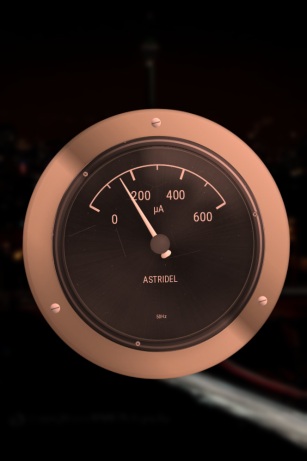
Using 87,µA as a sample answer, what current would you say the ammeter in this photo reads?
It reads 150,µA
